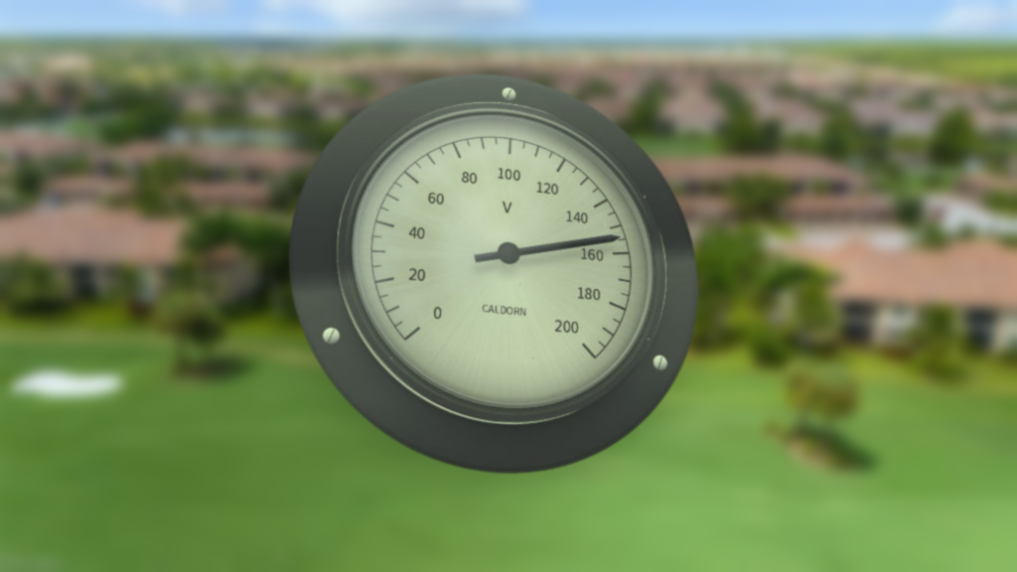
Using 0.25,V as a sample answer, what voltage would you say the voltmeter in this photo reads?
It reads 155,V
